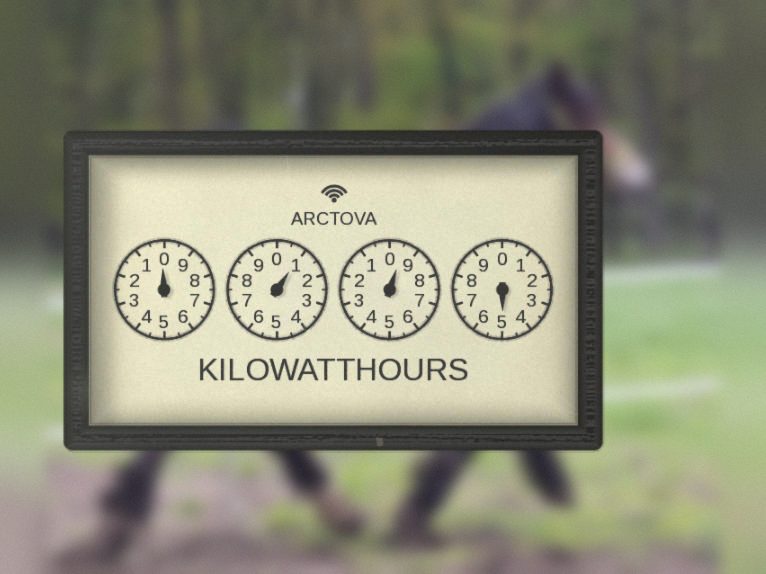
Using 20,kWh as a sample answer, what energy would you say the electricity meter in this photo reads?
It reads 95,kWh
